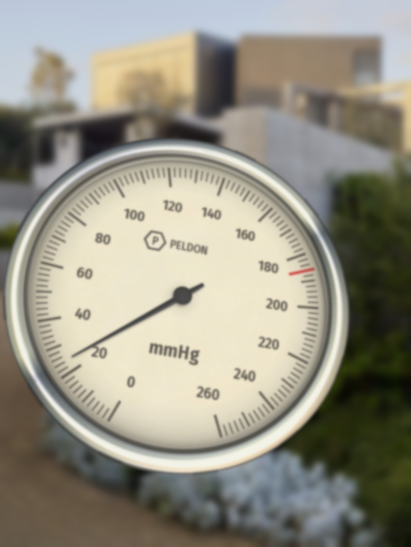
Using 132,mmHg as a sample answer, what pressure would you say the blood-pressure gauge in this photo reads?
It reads 24,mmHg
